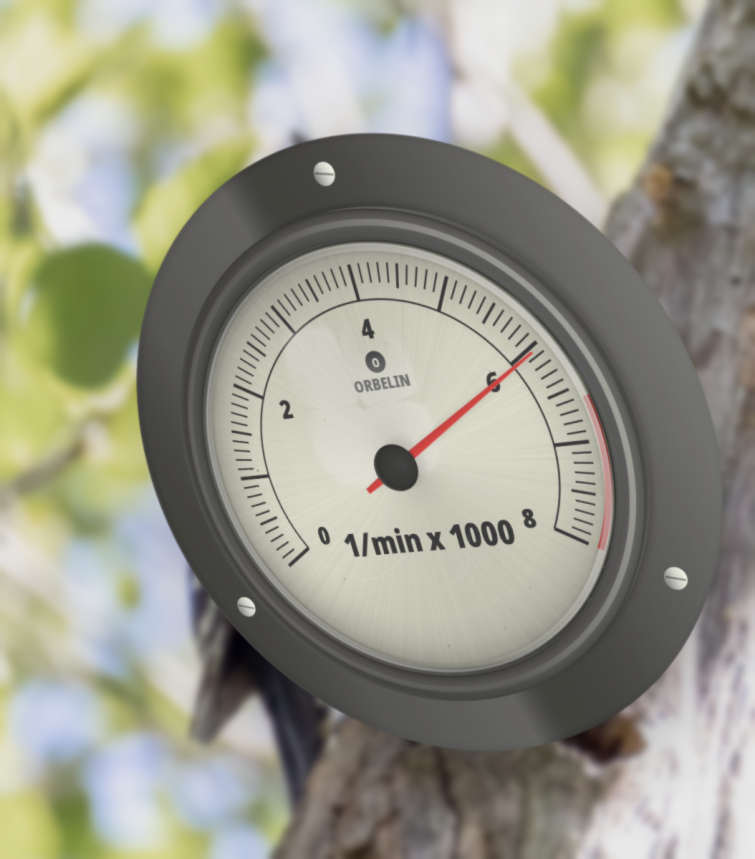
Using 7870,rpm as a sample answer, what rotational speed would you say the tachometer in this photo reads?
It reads 6050,rpm
